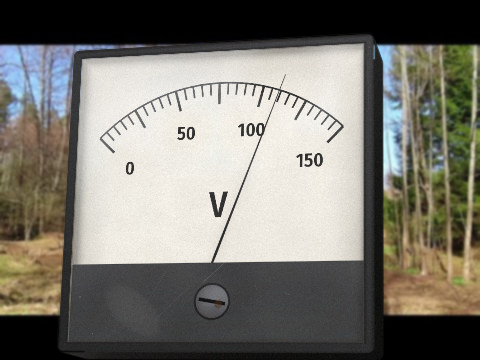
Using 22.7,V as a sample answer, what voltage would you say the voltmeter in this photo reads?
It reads 110,V
